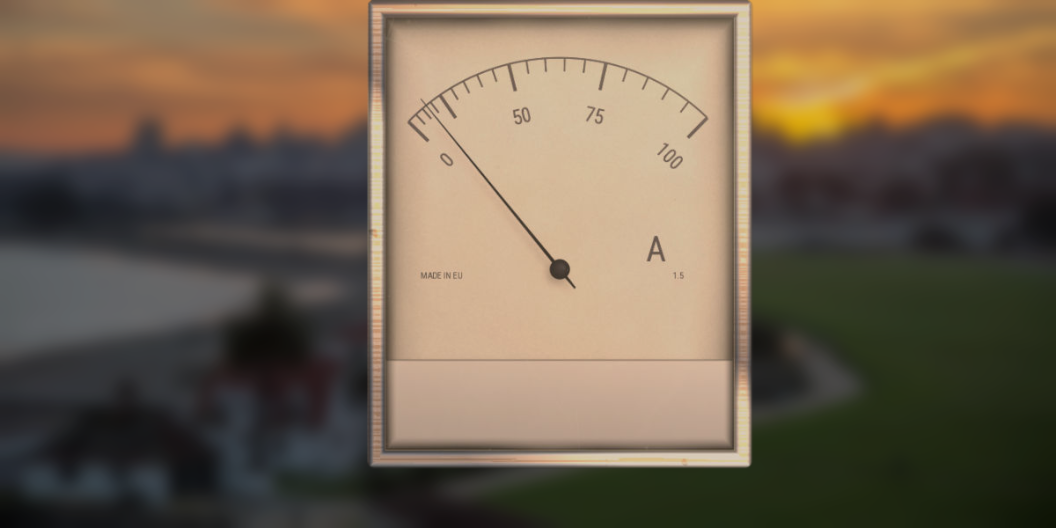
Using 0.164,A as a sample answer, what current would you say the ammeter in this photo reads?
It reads 17.5,A
